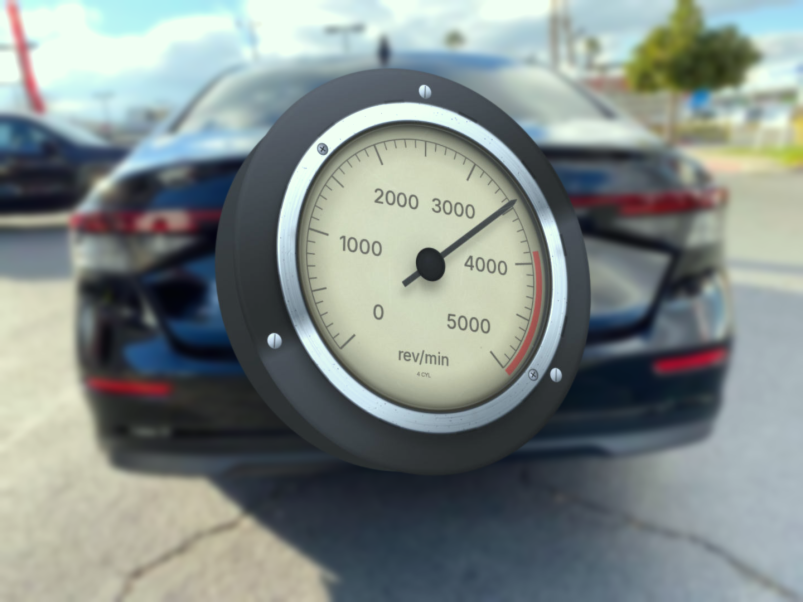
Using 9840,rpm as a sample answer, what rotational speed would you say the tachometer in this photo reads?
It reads 3450,rpm
